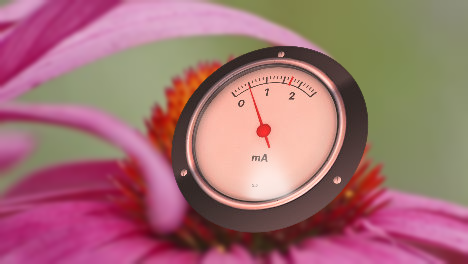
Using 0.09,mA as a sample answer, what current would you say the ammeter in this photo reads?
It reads 0.5,mA
